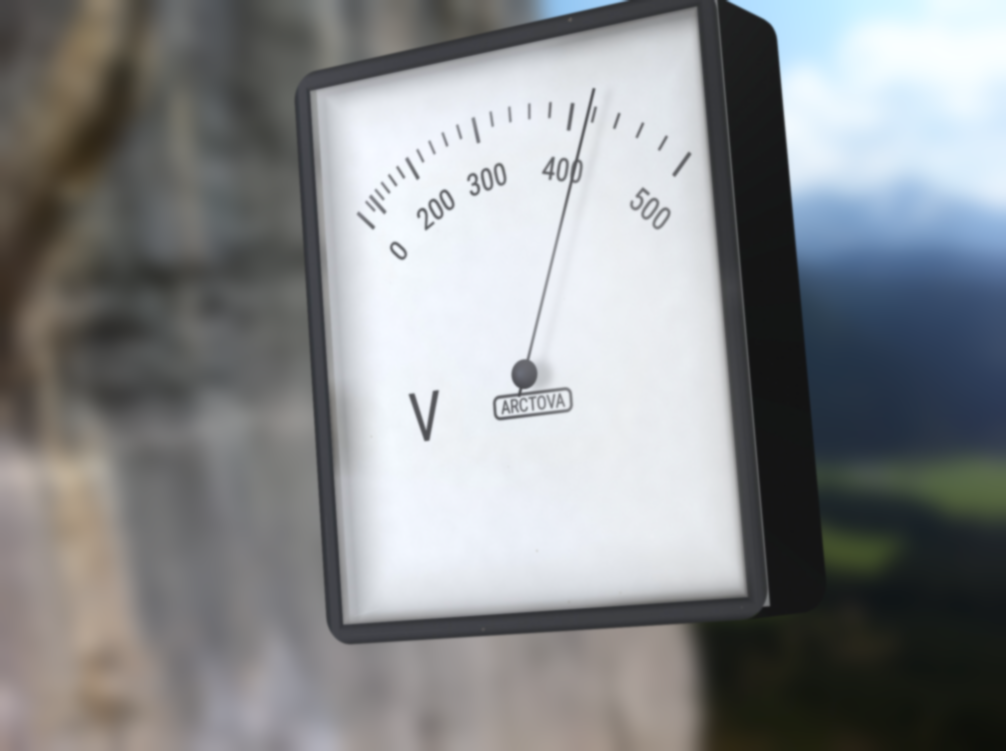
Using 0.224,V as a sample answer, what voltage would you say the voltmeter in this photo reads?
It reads 420,V
